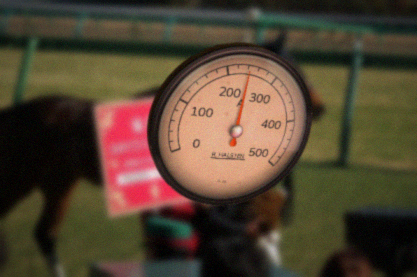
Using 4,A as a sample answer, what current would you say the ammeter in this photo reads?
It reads 240,A
